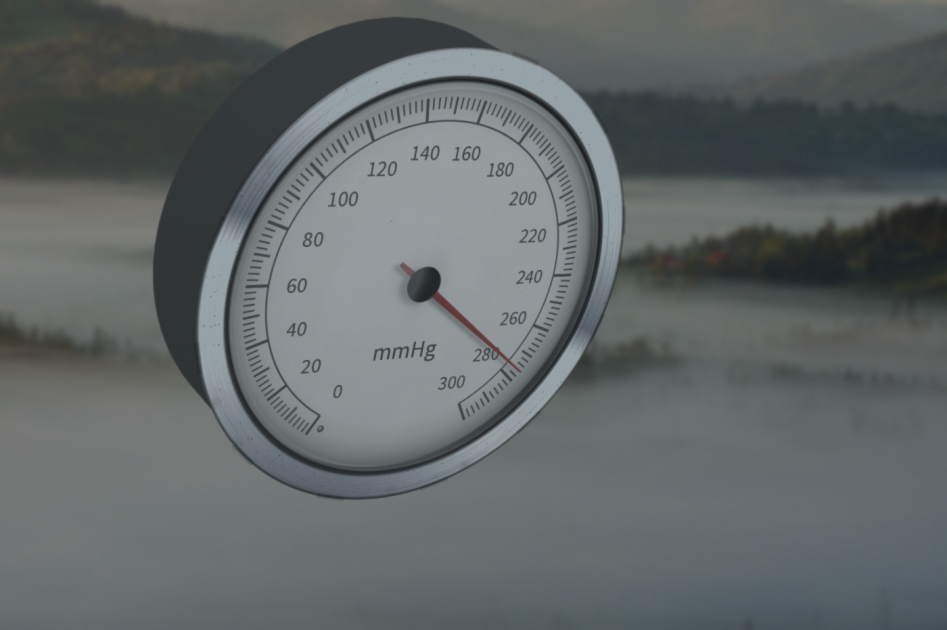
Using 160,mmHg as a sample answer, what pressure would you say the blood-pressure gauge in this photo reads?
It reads 276,mmHg
